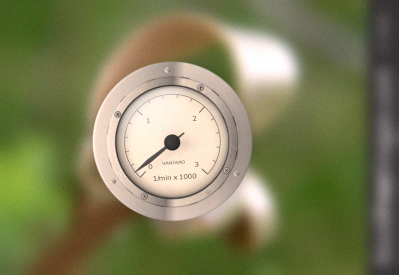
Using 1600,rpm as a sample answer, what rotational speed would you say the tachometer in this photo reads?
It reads 100,rpm
